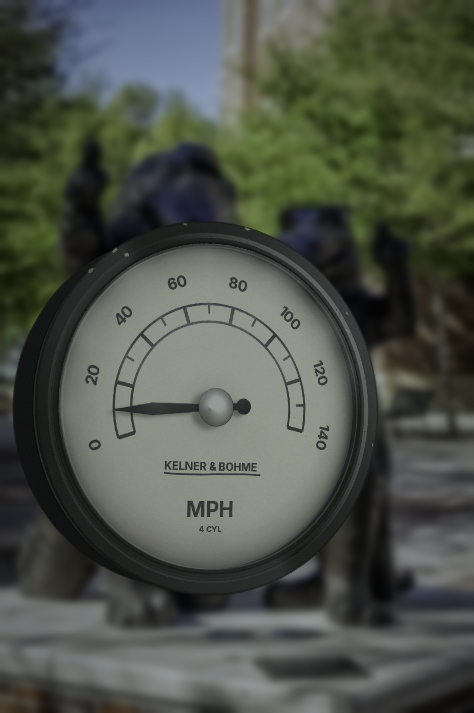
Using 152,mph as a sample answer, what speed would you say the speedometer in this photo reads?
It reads 10,mph
